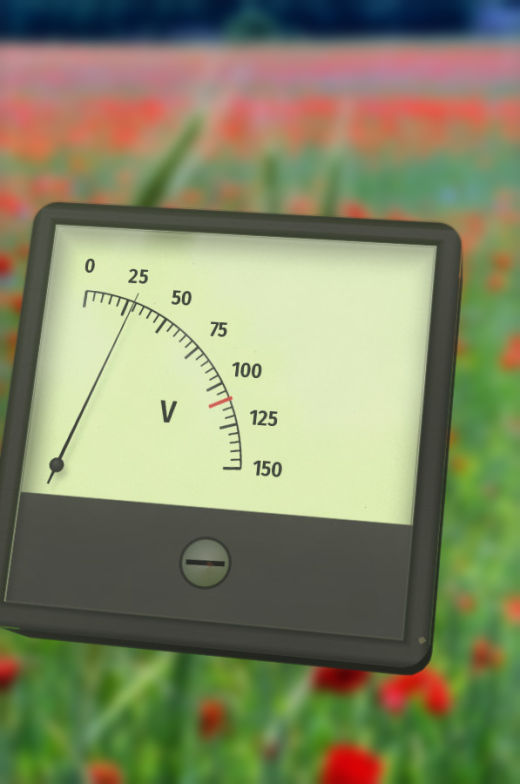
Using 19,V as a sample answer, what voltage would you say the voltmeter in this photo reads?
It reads 30,V
